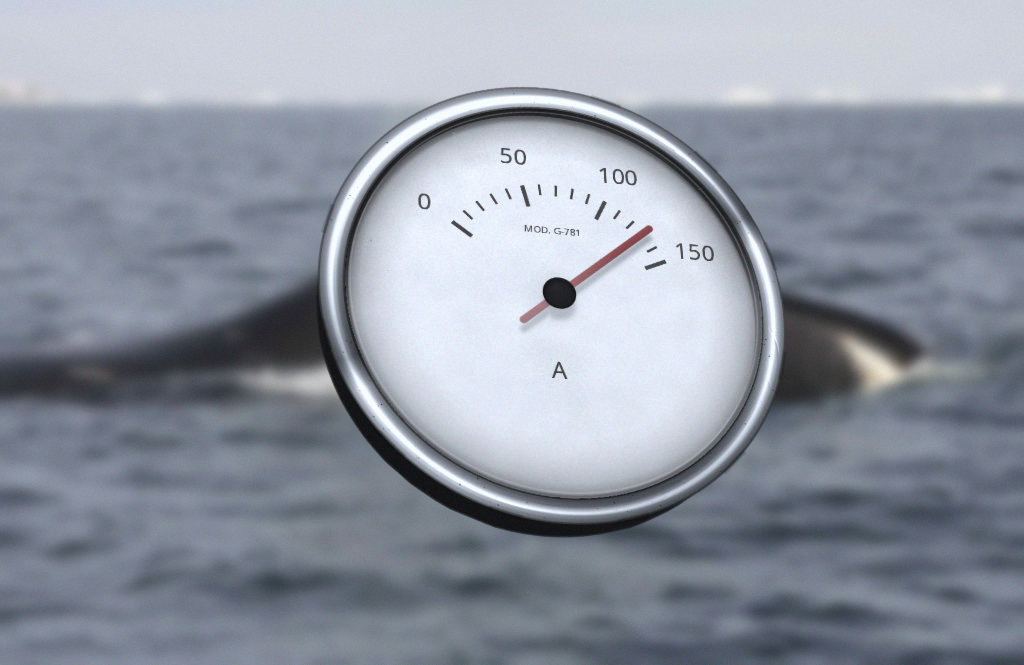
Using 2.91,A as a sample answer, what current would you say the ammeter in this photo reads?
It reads 130,A
